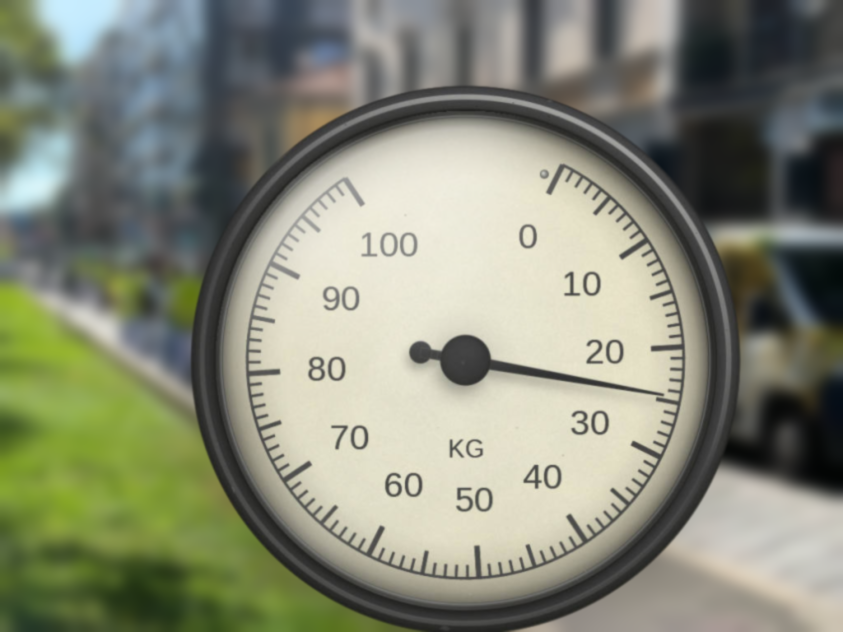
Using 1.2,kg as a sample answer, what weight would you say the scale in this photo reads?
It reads 24.5,kg
